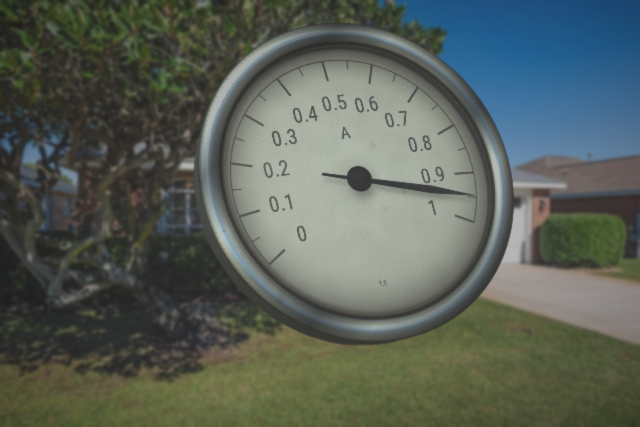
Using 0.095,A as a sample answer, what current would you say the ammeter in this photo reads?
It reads 0.95,A
